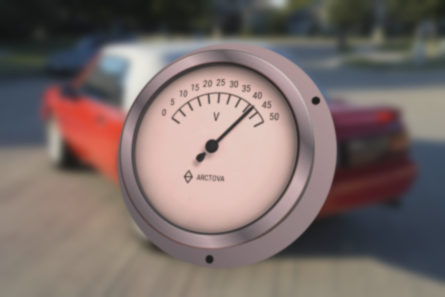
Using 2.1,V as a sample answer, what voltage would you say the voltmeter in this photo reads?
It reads 42.5,V
